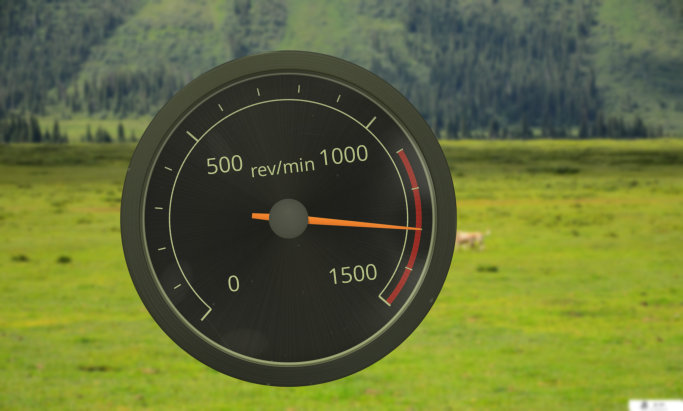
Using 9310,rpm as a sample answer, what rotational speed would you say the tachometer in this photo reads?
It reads 1300,rpm
